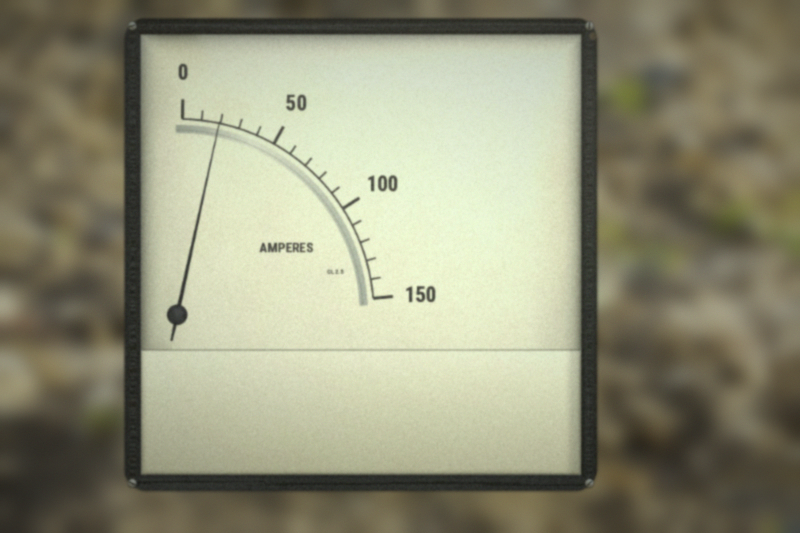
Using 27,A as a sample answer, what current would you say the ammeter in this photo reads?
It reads 20,A
